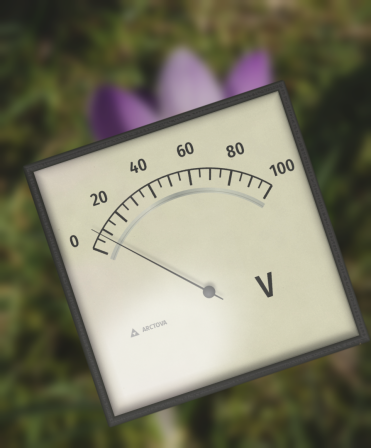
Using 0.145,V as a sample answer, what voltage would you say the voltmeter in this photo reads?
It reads 7.5,V
